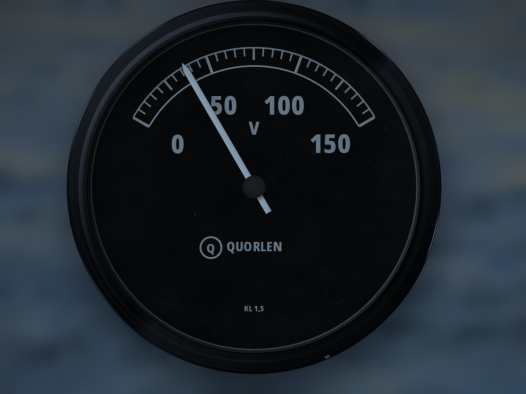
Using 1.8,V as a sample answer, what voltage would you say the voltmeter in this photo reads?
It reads 37.5,V
